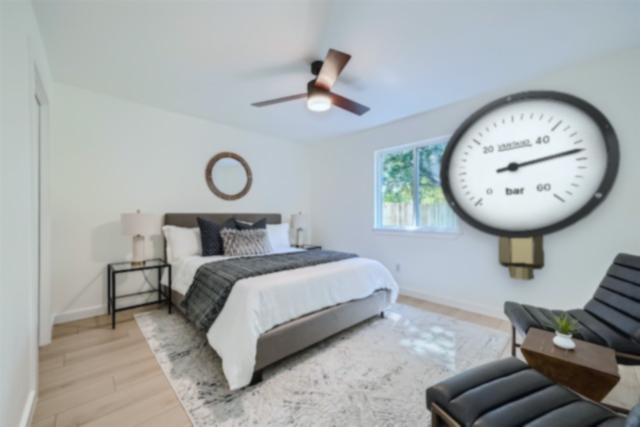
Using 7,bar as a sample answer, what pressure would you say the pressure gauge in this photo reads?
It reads 48,bar
